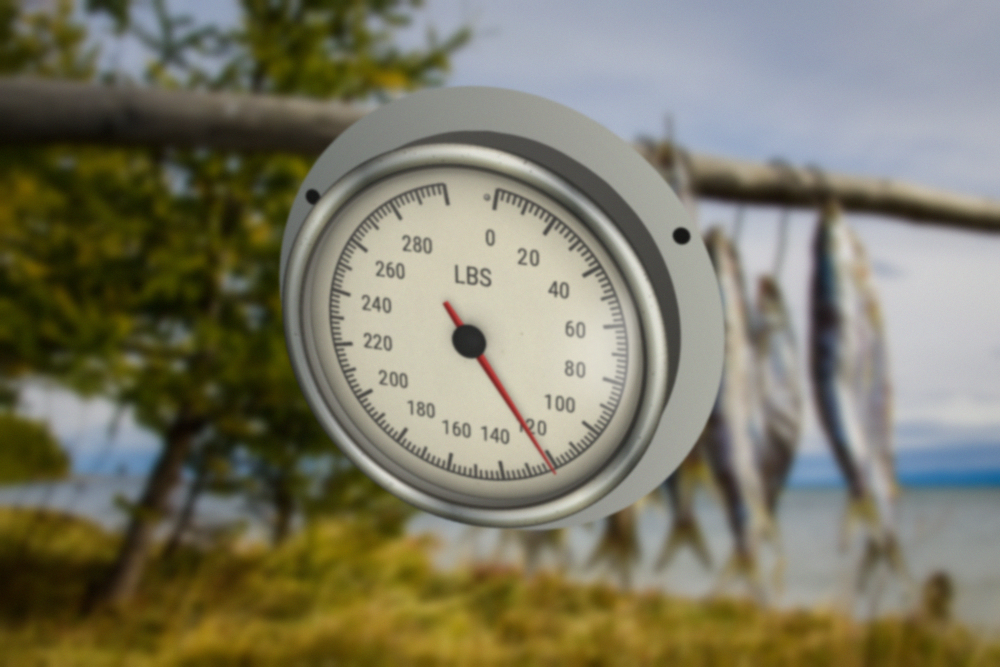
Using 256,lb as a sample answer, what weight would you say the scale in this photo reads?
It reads 120,lb
